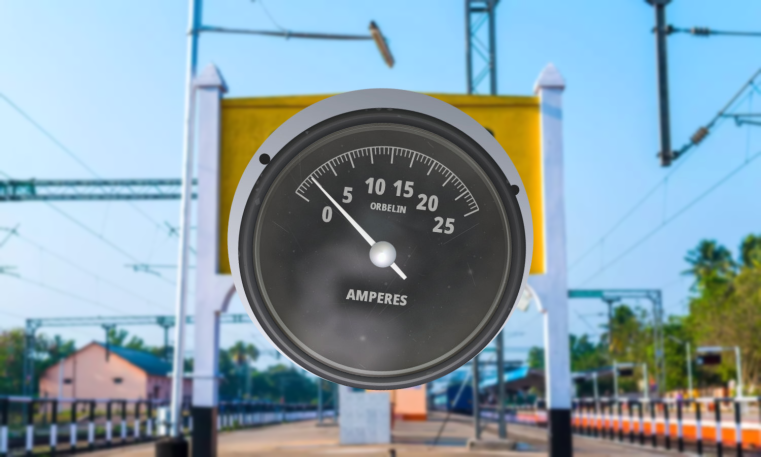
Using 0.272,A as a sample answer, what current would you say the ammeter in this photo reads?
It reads 2.5,A
